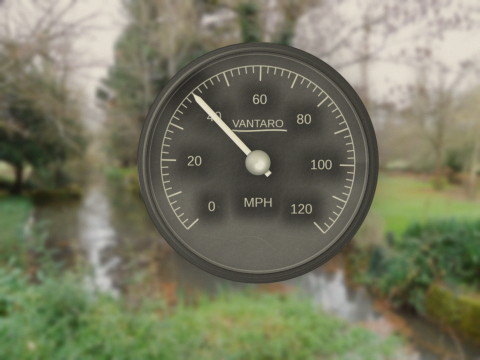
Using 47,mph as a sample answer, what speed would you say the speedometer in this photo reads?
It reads 40,mph
